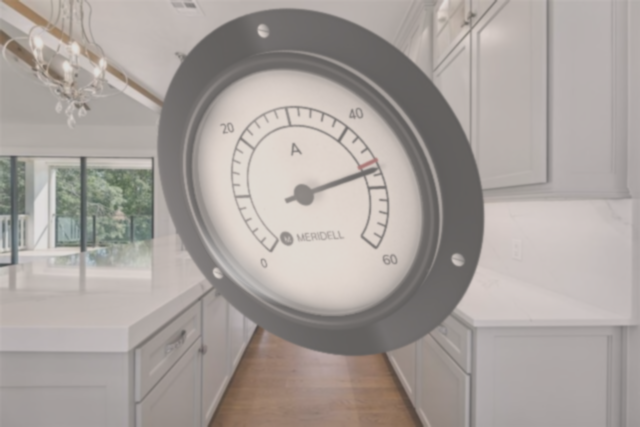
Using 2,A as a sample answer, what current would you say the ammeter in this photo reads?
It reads 47,A
